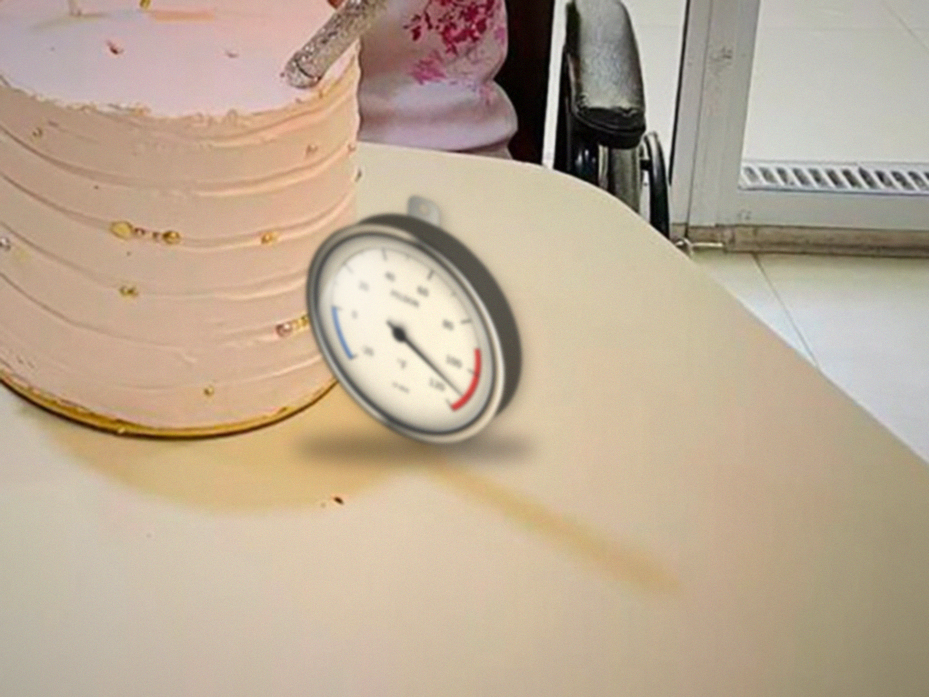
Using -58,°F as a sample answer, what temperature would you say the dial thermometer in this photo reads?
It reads 110,°F
